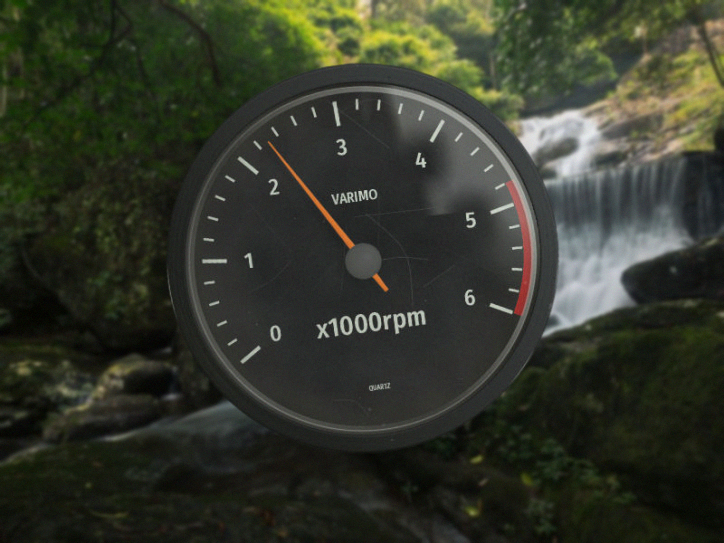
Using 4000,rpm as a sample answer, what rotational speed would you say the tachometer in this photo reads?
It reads 2300,rpm
